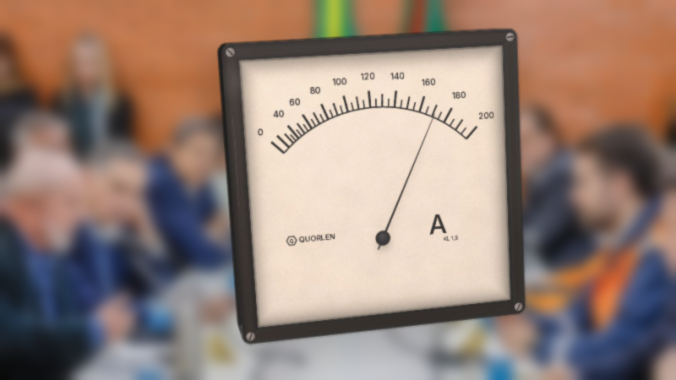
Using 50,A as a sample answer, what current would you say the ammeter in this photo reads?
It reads 170,A
